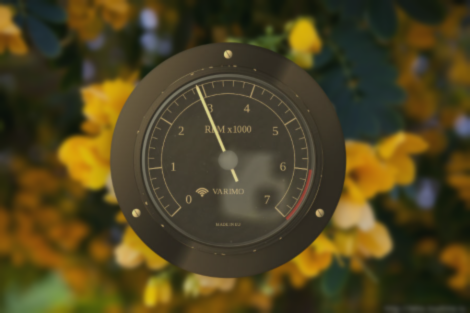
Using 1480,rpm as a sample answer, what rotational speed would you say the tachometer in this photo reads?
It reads 2900,rpm
